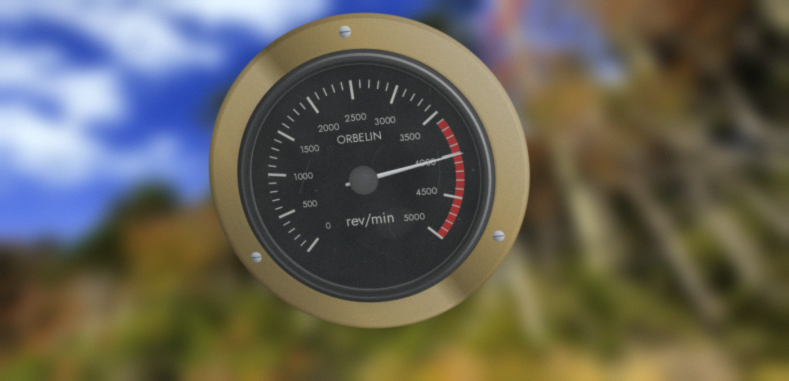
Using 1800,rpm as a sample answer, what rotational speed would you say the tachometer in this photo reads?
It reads 4000,rpm
